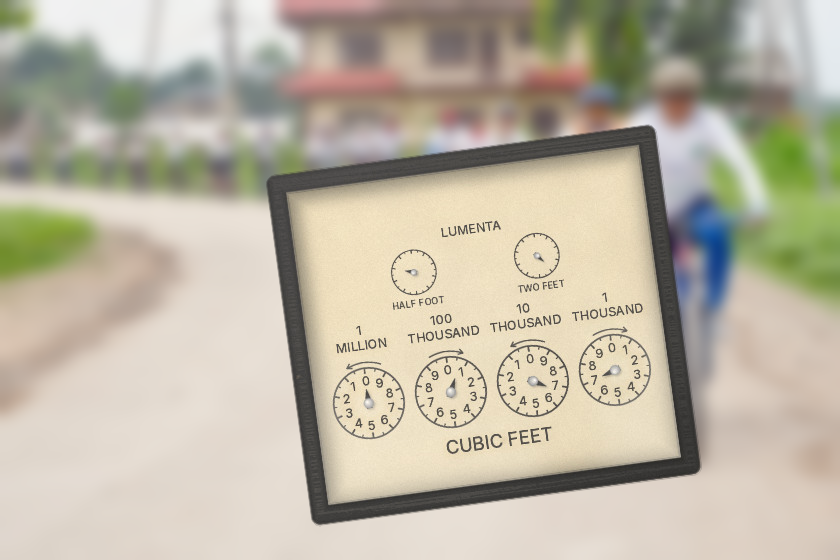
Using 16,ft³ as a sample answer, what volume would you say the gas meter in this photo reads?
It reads 6700,ft³
